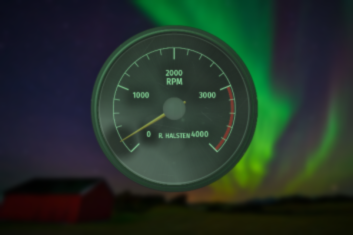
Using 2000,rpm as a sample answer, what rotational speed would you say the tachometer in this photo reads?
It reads 200,rpm
